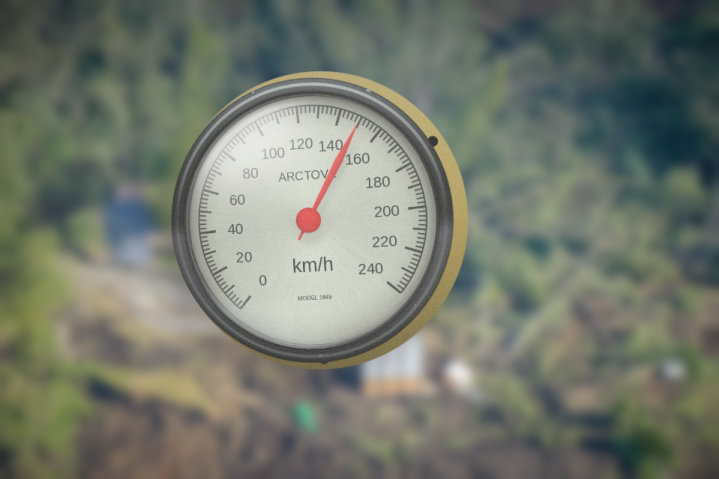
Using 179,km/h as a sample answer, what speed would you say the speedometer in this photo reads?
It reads 150,km/h
